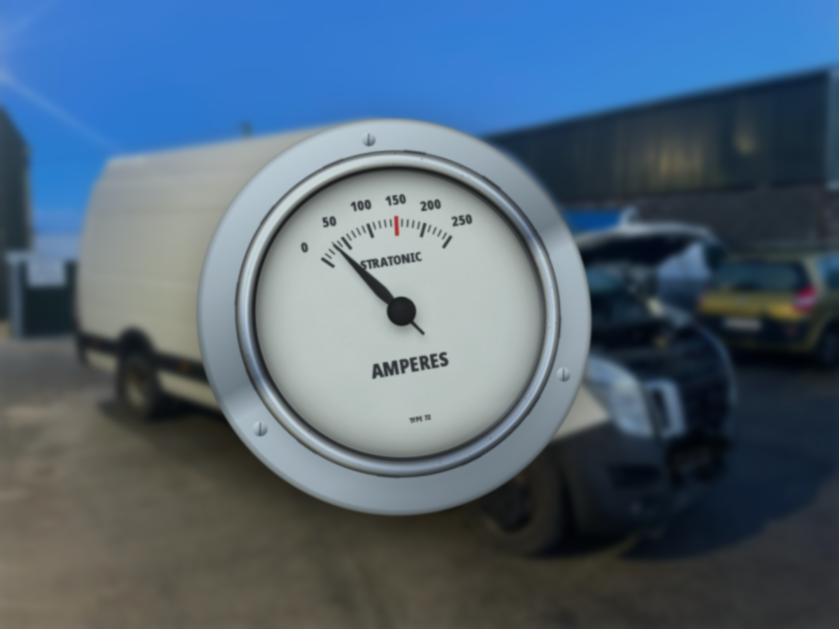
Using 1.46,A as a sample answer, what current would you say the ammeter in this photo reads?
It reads 30,A
